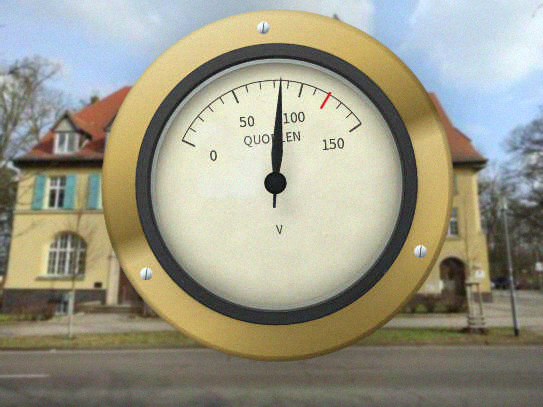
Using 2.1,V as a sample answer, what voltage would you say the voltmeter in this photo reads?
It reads 85,V
